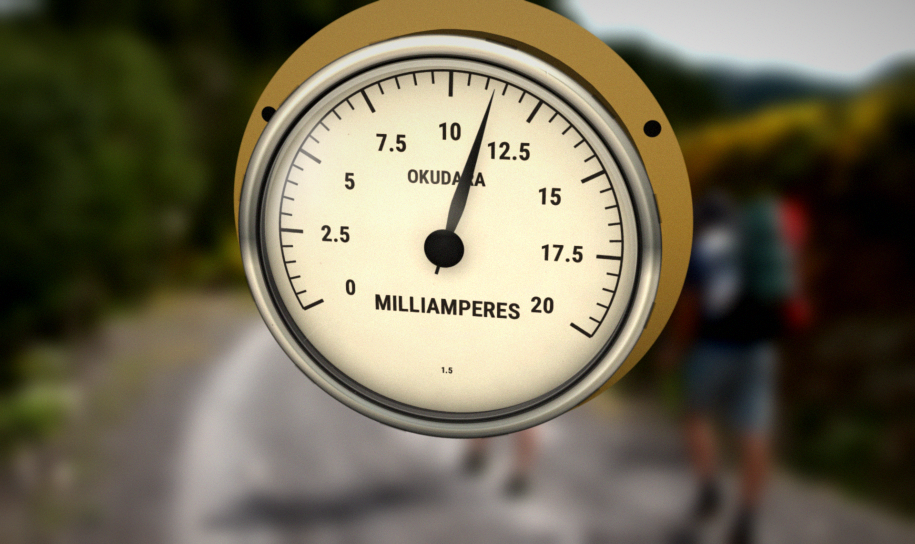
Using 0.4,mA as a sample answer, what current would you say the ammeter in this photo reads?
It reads 11.25,mA
